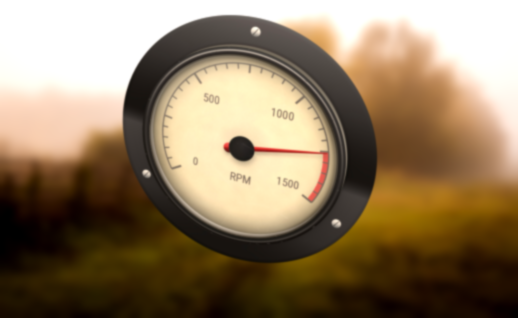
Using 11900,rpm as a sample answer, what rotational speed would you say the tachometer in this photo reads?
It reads 1250,rpm
